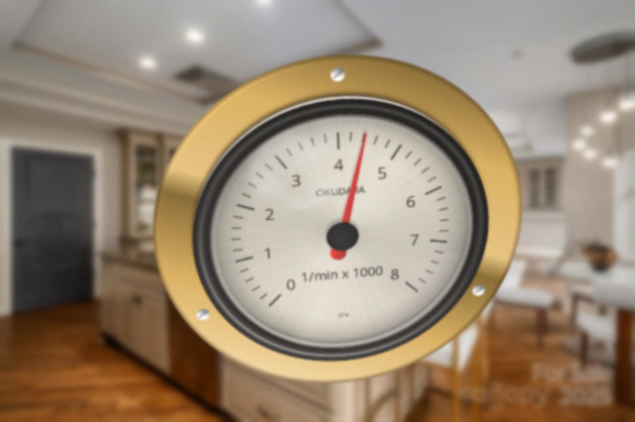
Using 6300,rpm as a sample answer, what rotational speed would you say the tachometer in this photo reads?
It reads 4400,rpm
